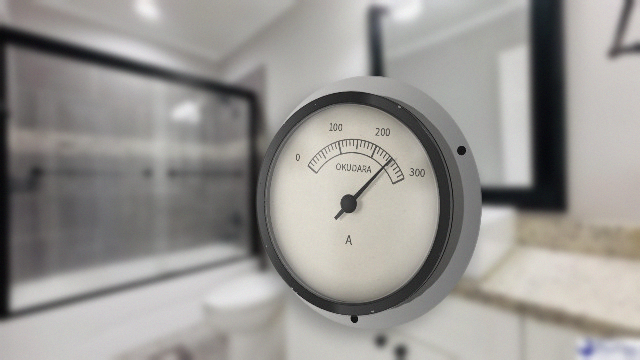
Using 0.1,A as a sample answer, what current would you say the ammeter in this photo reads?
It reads 250,A
